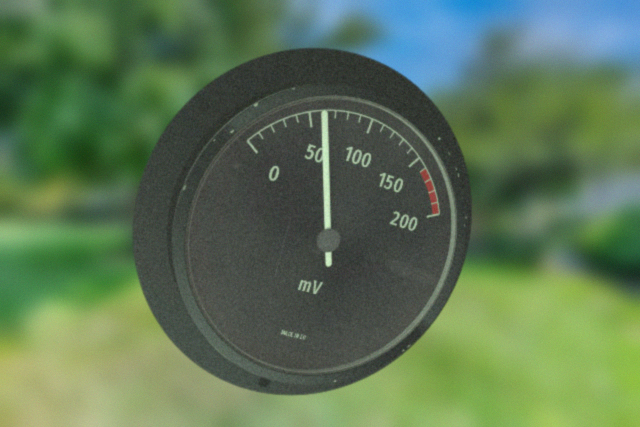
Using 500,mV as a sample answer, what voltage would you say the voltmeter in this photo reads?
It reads 60,mV
